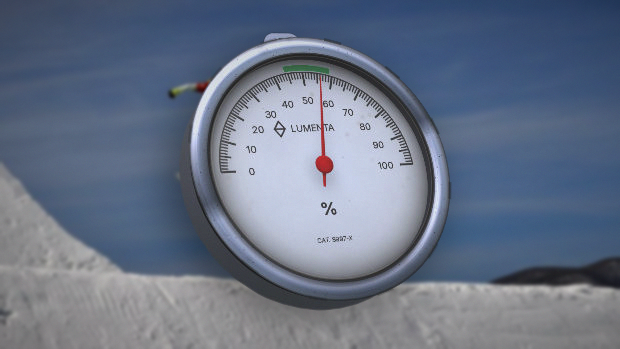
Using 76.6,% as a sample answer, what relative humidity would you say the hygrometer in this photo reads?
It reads 55,%
